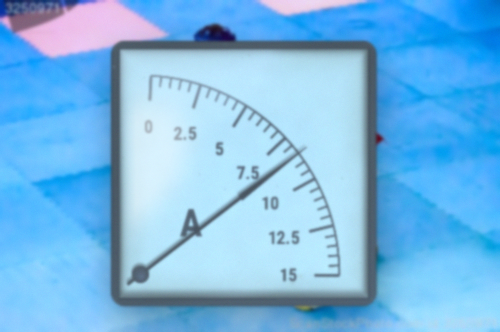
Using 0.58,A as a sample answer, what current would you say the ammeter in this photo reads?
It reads 8.5,A
